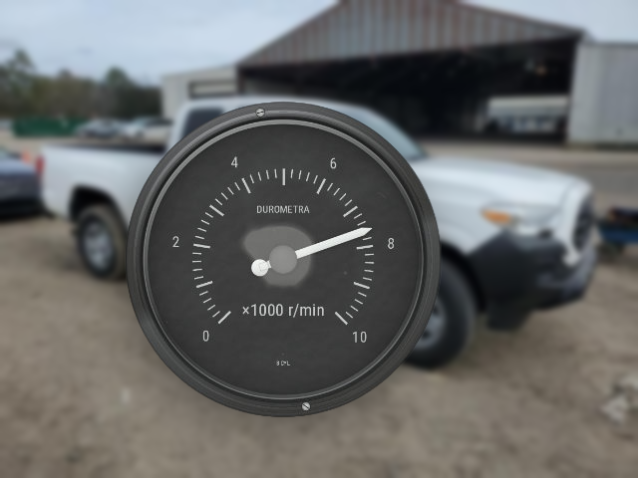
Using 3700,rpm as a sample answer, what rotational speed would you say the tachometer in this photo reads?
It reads 7600,rpm
